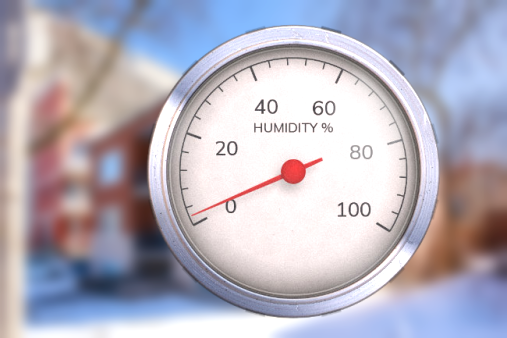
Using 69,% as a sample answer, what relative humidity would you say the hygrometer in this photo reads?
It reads 2,%
